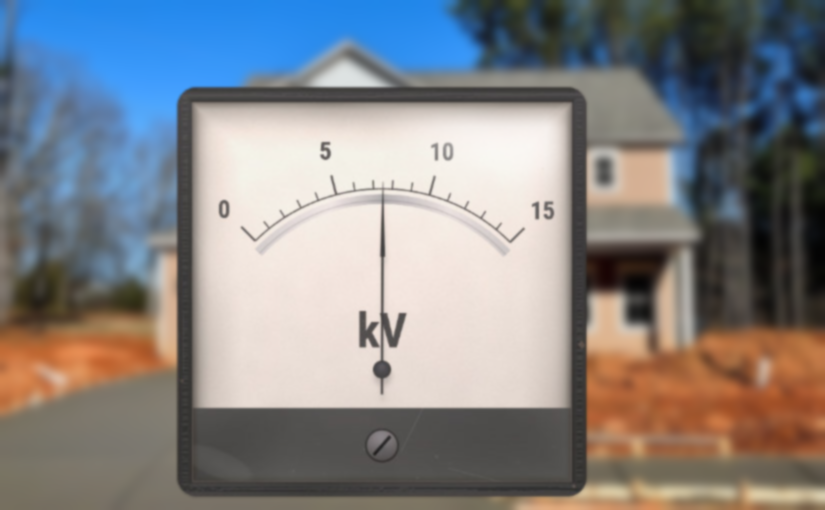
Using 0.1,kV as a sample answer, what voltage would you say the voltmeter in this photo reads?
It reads 7.5,kV
